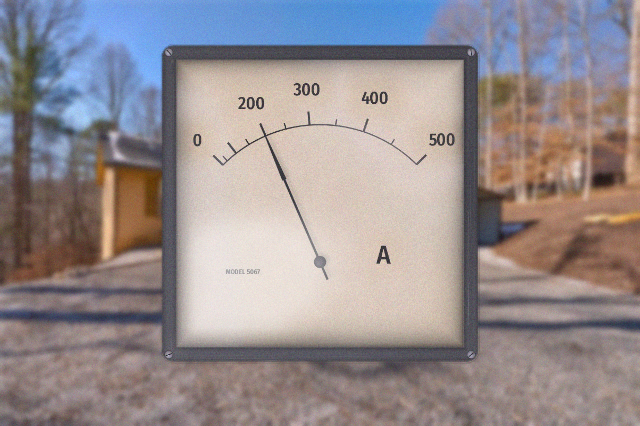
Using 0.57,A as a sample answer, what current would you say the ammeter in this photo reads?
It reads 200,A
